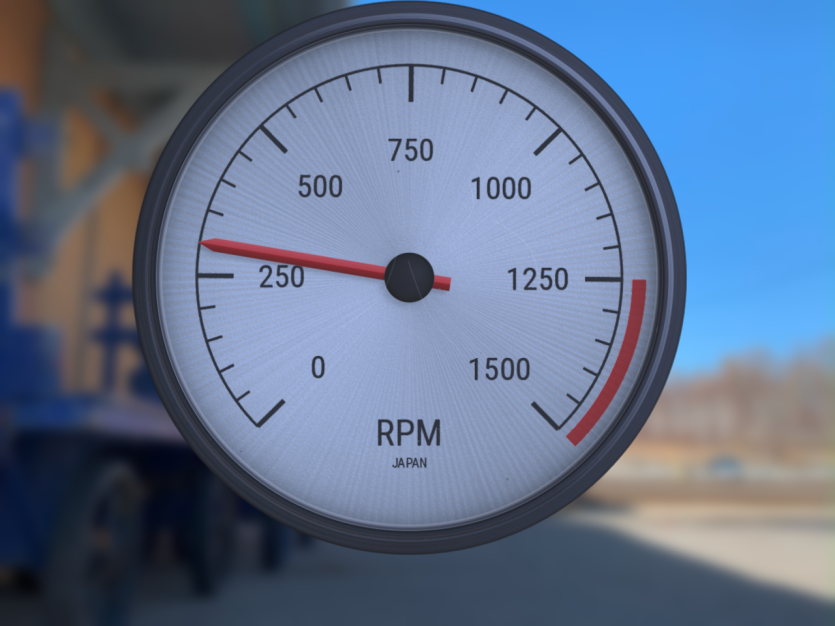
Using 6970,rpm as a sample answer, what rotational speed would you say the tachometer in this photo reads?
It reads 300,rpm
